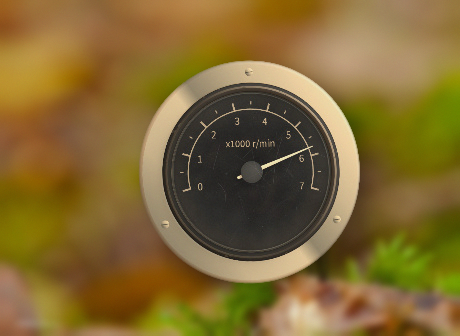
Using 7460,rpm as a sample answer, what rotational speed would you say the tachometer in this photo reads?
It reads 5750,rpm
